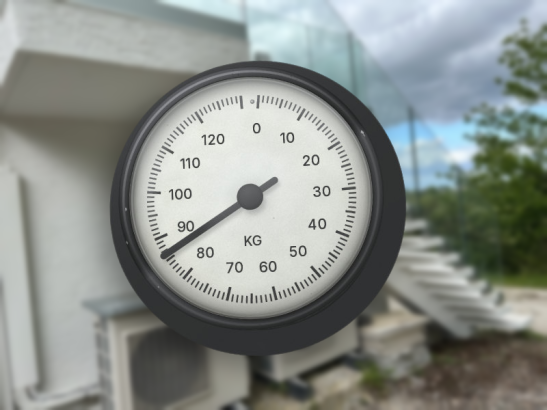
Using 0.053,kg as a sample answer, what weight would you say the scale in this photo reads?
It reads 86,kg
